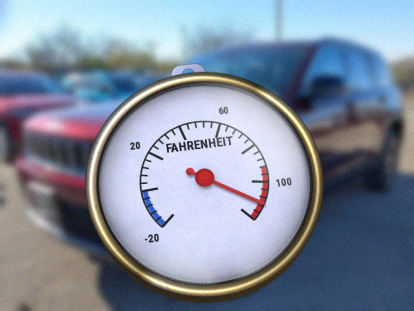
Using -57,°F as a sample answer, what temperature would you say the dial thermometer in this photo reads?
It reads 112,°F
